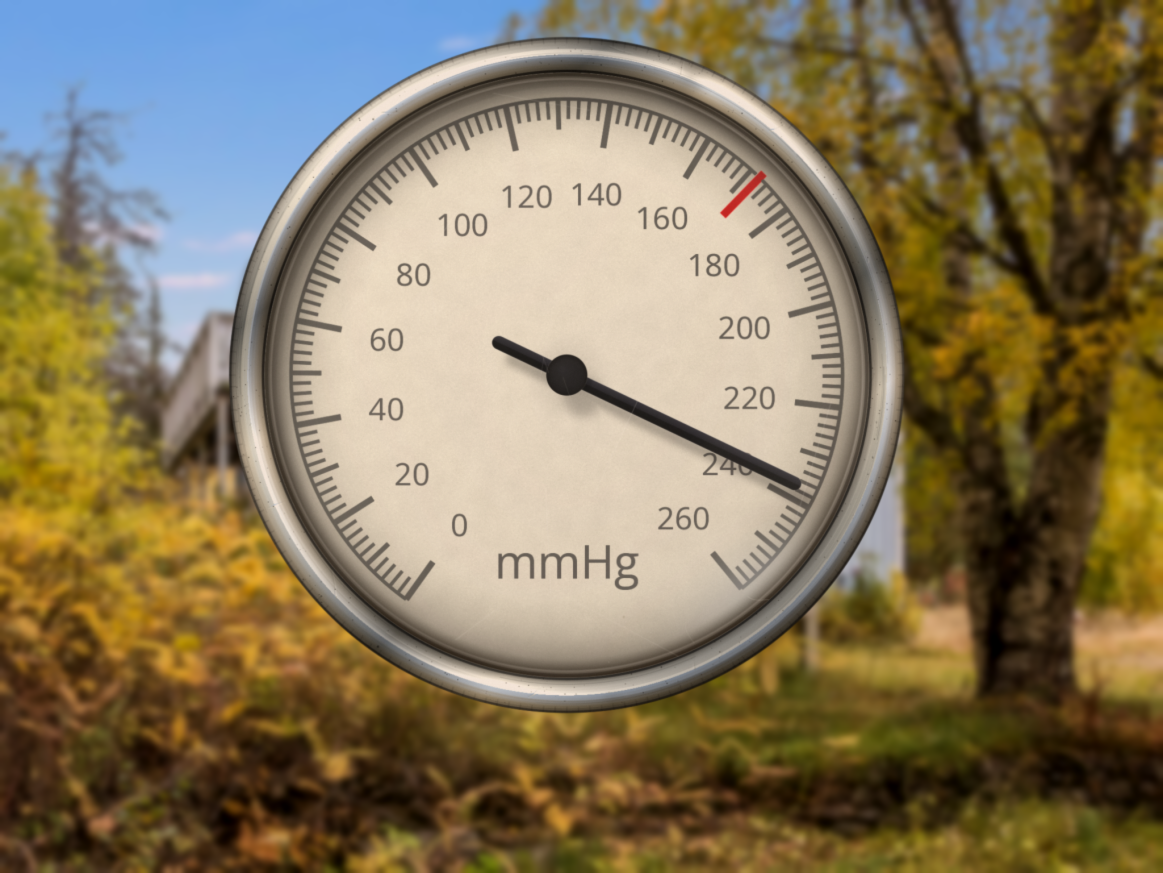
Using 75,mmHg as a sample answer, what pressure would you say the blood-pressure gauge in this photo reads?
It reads 237,mmHg
